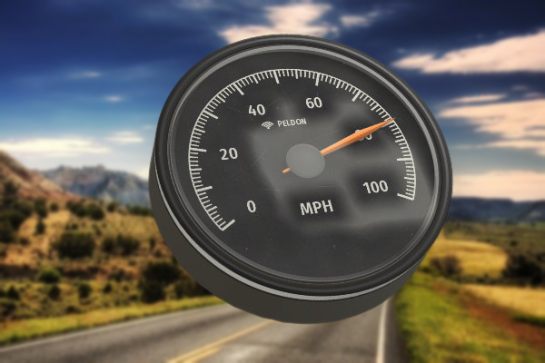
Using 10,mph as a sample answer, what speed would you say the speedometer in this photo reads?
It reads 80,mph
